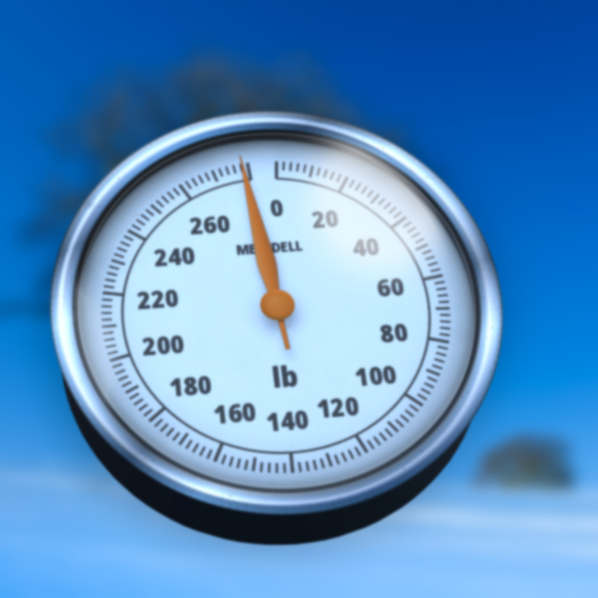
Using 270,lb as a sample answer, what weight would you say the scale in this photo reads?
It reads 278,lb
